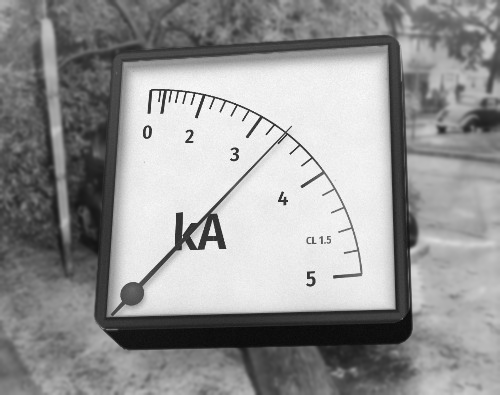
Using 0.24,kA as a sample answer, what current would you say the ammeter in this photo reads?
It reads 3.4,kA
